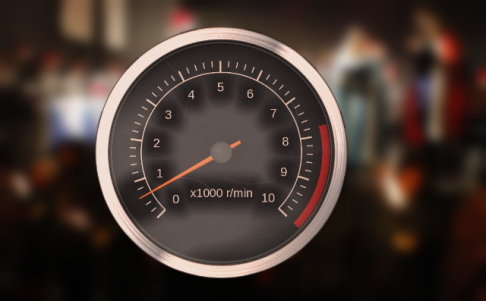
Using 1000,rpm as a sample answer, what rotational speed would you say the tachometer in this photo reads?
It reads 600,rpm
